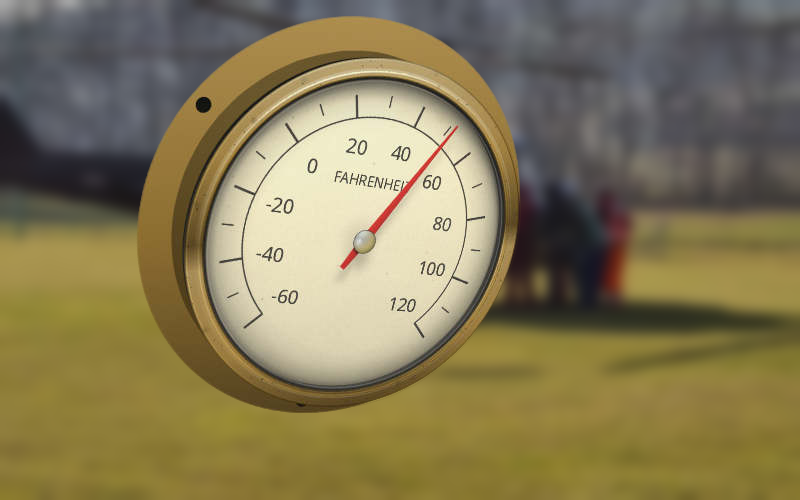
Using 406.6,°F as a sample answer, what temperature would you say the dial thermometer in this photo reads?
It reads 50,°F
